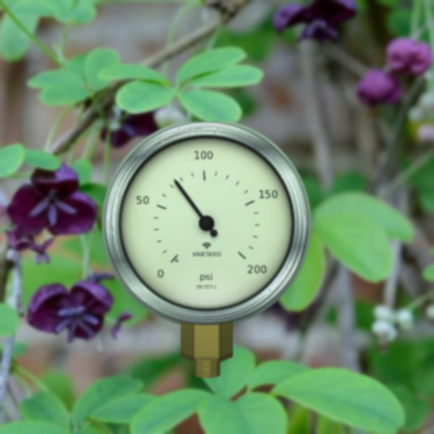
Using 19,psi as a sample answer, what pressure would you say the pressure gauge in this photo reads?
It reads 75,psi
